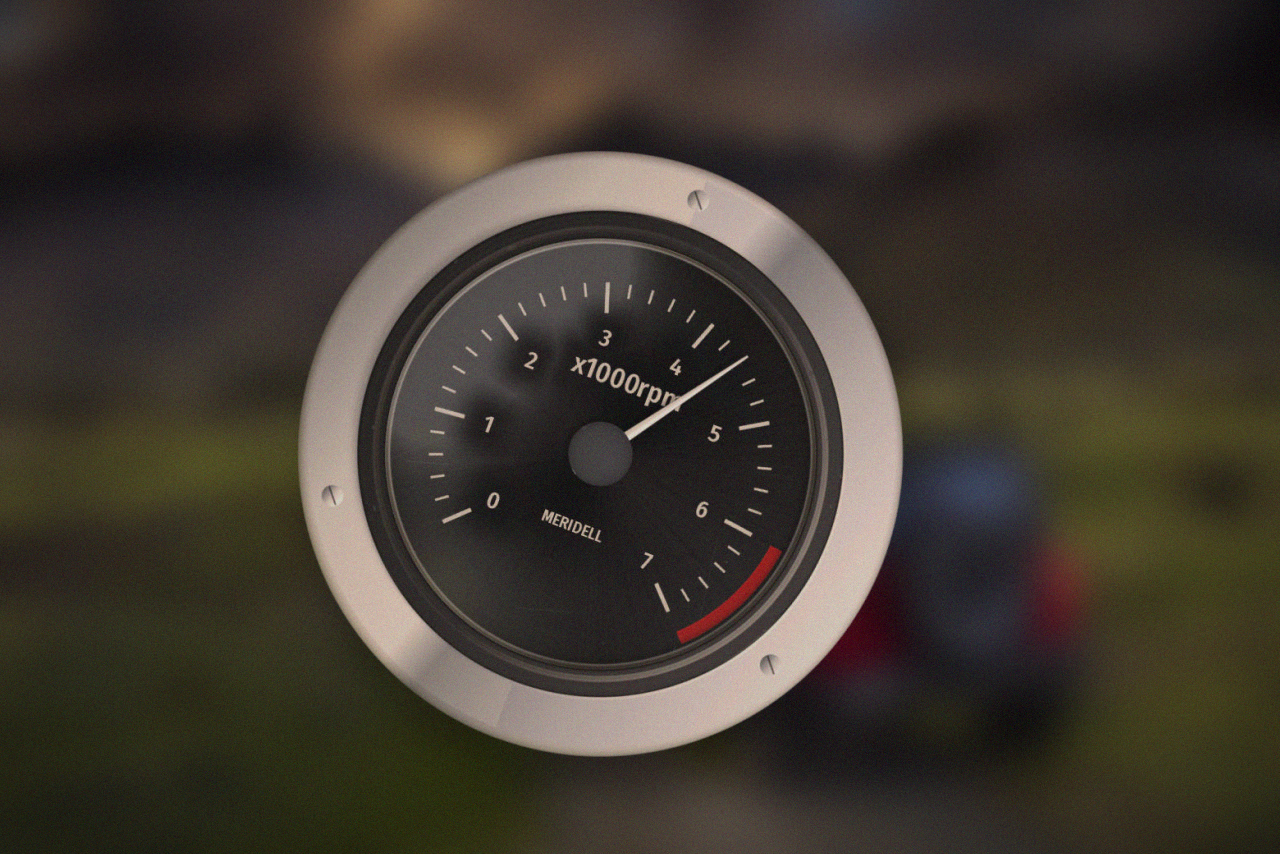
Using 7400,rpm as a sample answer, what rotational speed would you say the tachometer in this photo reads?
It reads 4400,rpm
